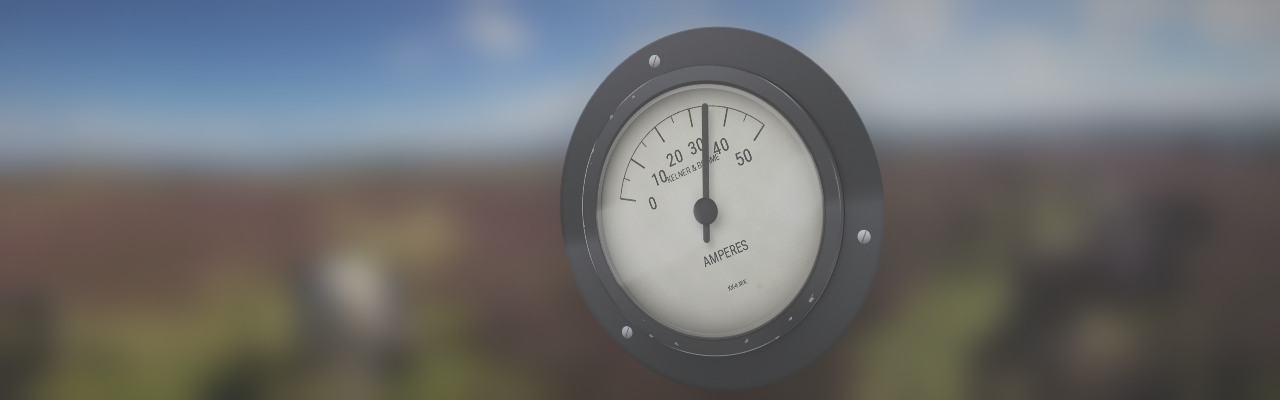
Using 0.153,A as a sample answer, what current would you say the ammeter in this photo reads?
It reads 35,A
